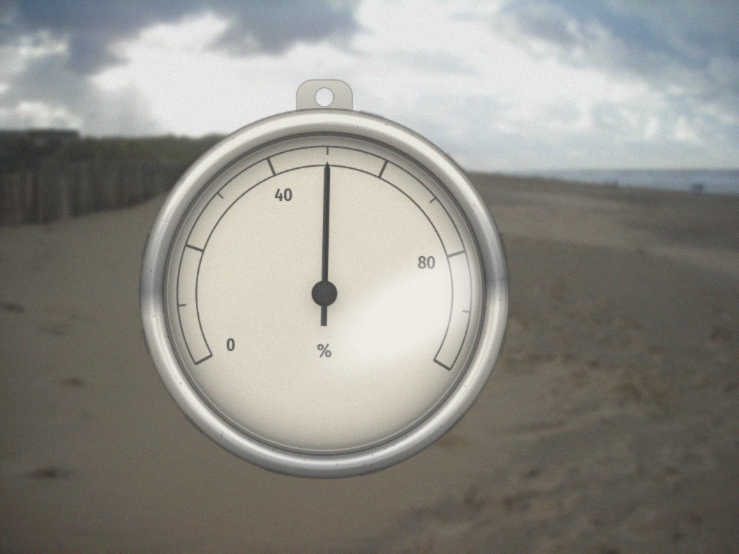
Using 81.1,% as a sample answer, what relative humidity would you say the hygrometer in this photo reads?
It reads 50,%
